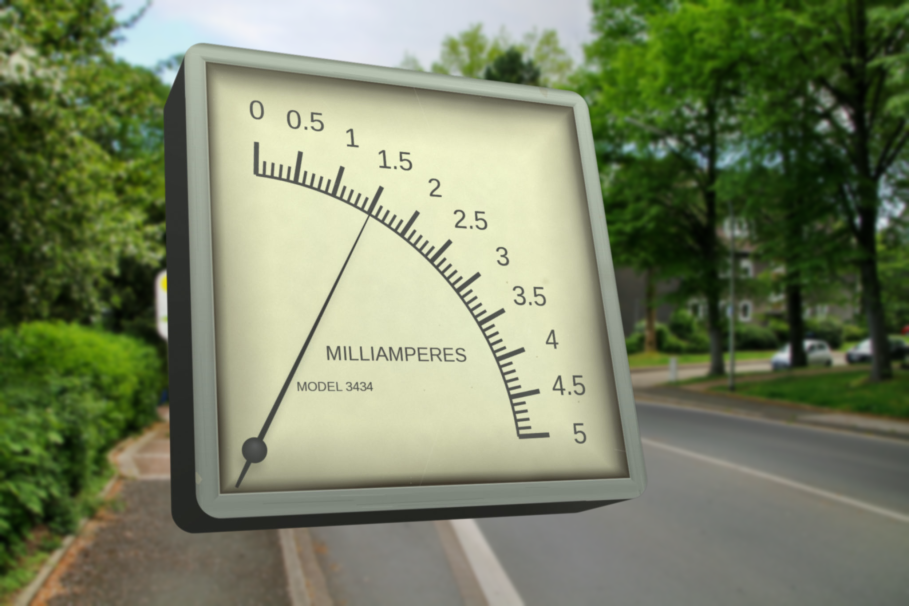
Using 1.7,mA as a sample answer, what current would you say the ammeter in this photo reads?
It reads 1.5,mA
